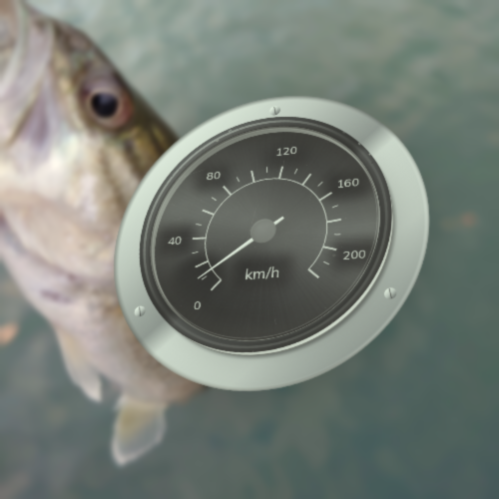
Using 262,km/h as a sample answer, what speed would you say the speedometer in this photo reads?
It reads 10,km/h
